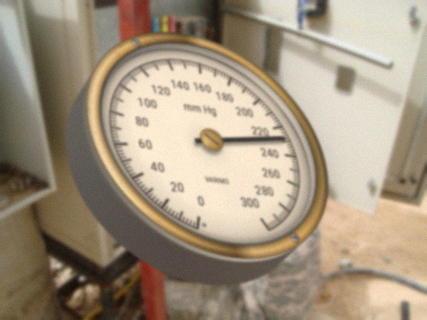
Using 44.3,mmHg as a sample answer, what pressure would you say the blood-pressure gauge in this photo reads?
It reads 230,mmHg
